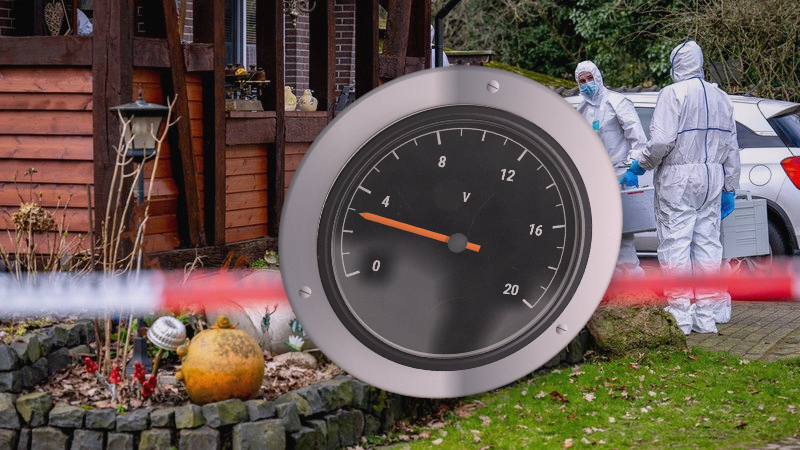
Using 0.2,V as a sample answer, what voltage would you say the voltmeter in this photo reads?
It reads 3,V
